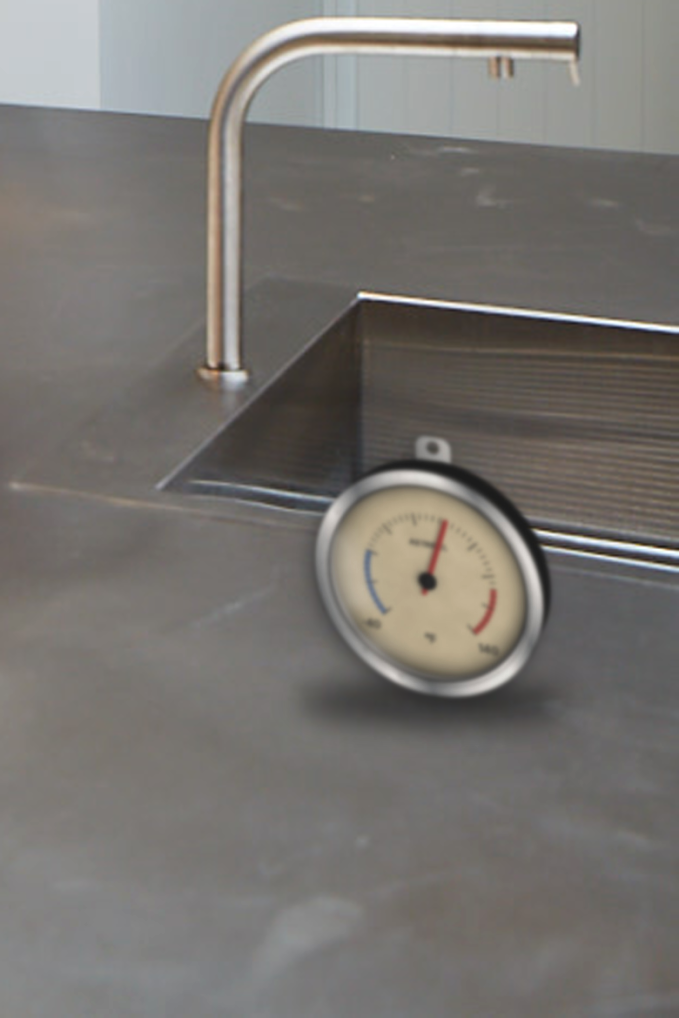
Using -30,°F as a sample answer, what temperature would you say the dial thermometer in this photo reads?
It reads 60,°F
